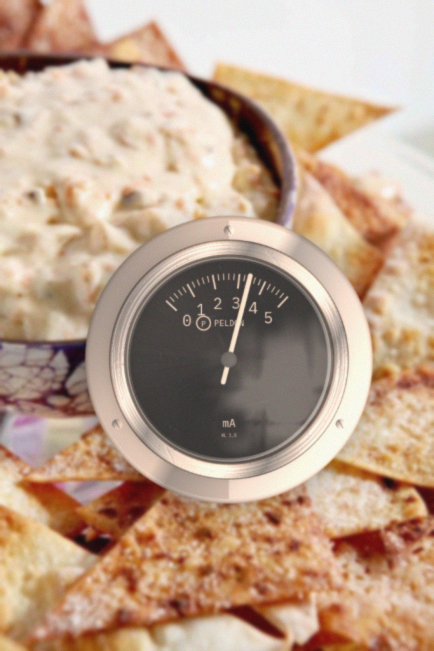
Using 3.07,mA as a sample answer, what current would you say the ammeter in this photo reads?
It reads 3.4,mA
